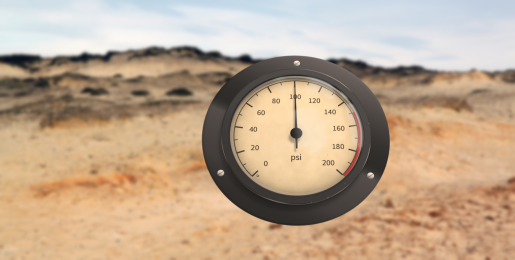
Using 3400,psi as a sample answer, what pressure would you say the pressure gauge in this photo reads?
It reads 100,psi
